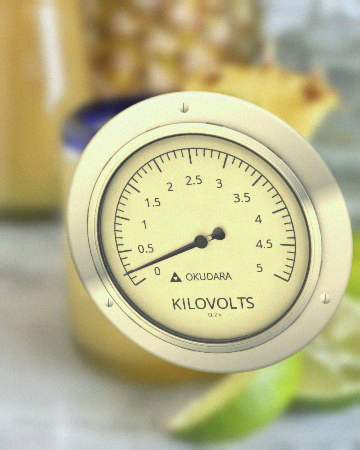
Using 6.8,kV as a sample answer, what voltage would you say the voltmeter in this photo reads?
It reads 0.2,kV
